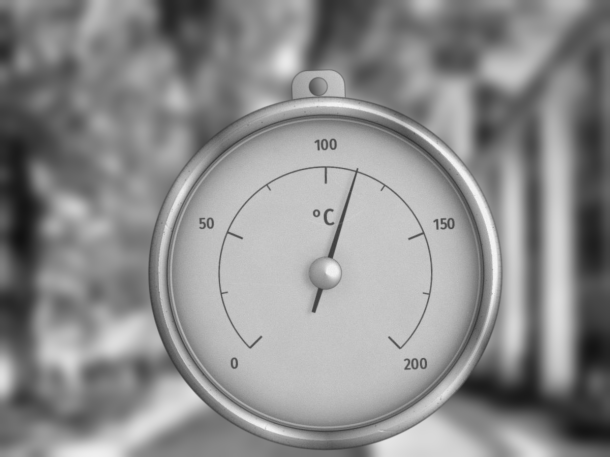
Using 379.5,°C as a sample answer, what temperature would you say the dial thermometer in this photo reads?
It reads 112.5,°C
